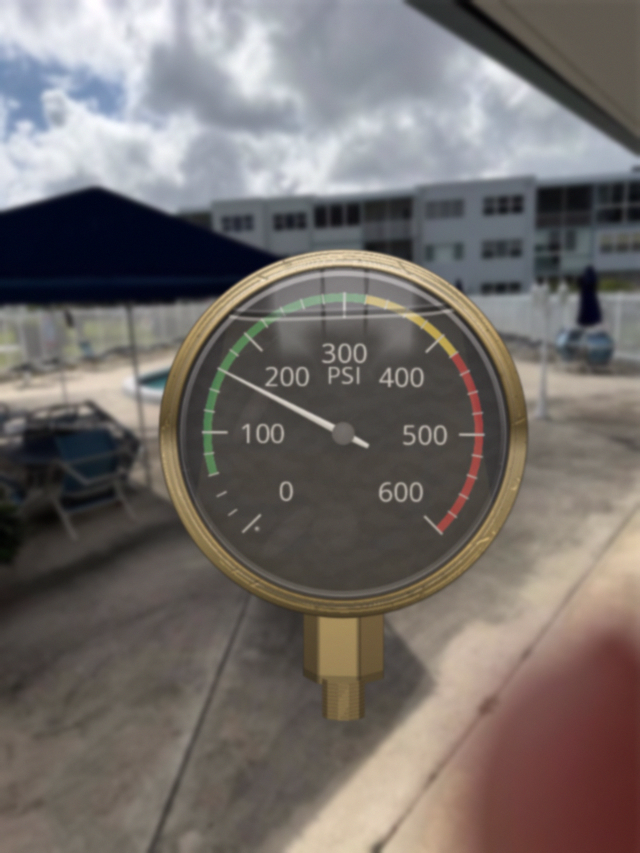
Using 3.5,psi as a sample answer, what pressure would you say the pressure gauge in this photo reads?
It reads 160,psi
